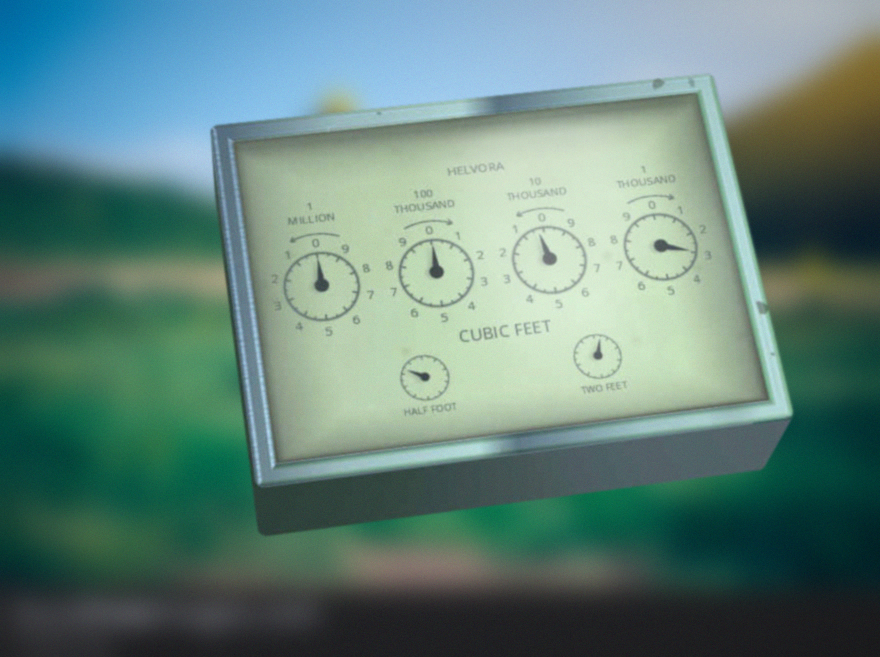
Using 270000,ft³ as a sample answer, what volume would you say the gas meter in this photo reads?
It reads 300,ft³
